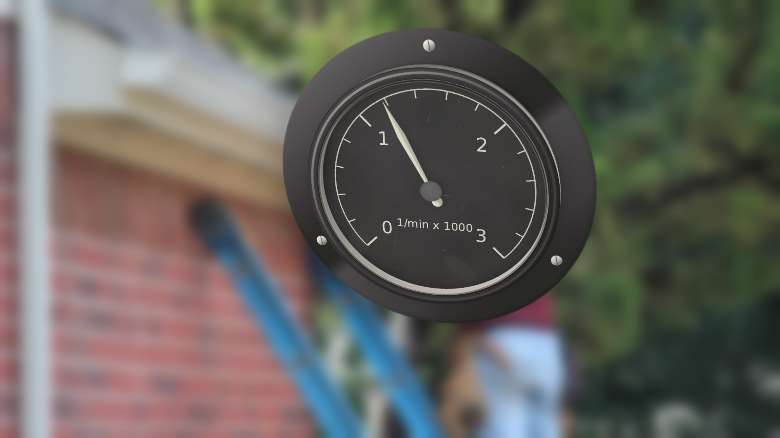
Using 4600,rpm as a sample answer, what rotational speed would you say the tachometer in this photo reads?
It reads 1200,rpm
